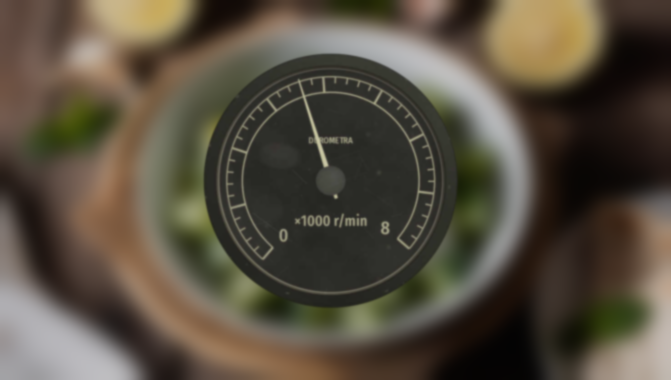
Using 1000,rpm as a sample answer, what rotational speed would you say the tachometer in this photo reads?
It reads 3600,rpm
